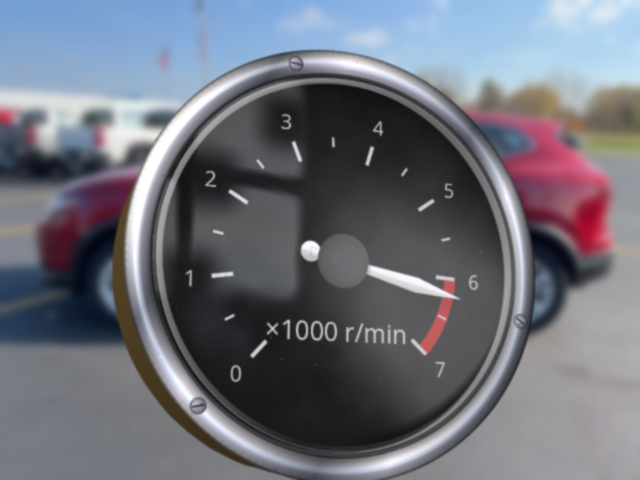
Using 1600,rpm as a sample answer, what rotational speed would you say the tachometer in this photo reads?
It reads 6250,rpm
